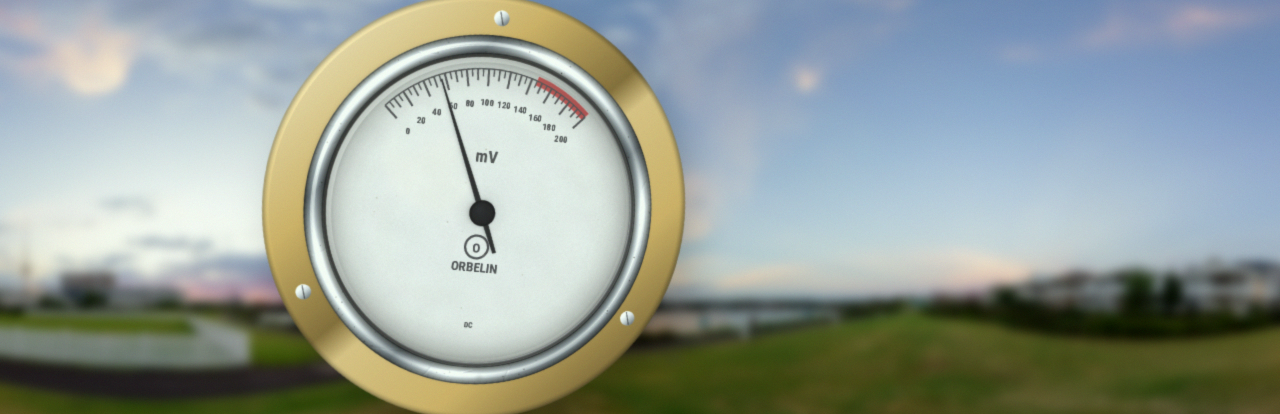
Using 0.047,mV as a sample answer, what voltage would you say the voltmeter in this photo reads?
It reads 55,mV
